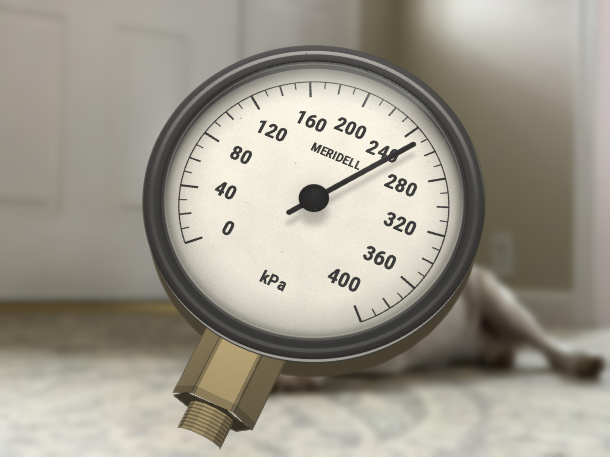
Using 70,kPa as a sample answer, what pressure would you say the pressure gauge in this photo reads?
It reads 250,kPa
